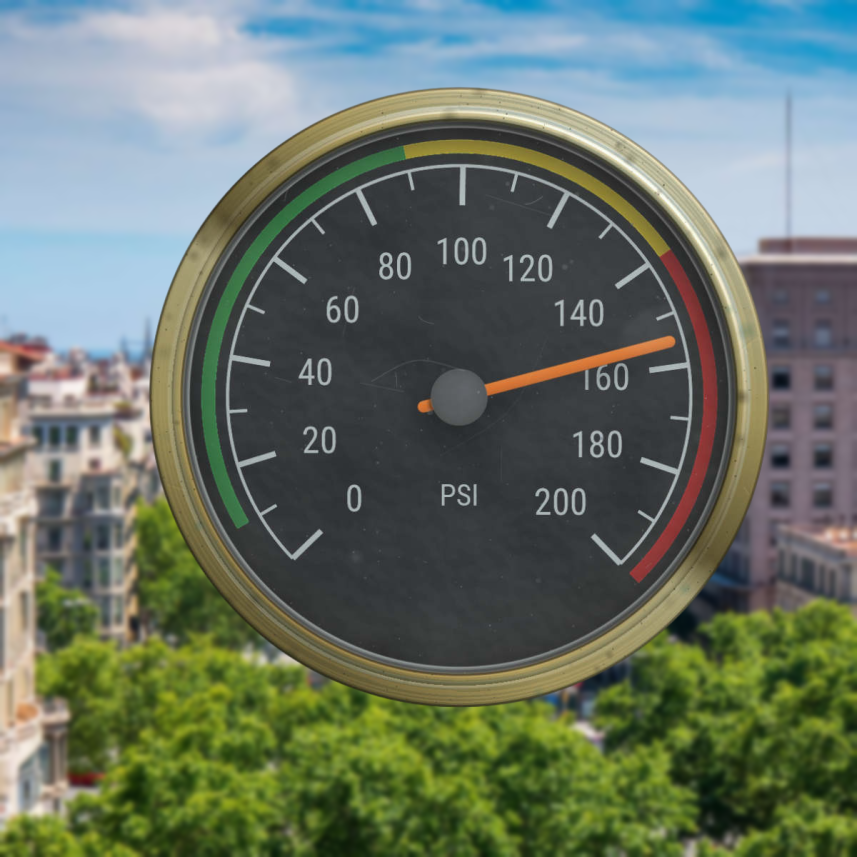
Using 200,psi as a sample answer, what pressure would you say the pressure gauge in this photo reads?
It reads 155,psi
